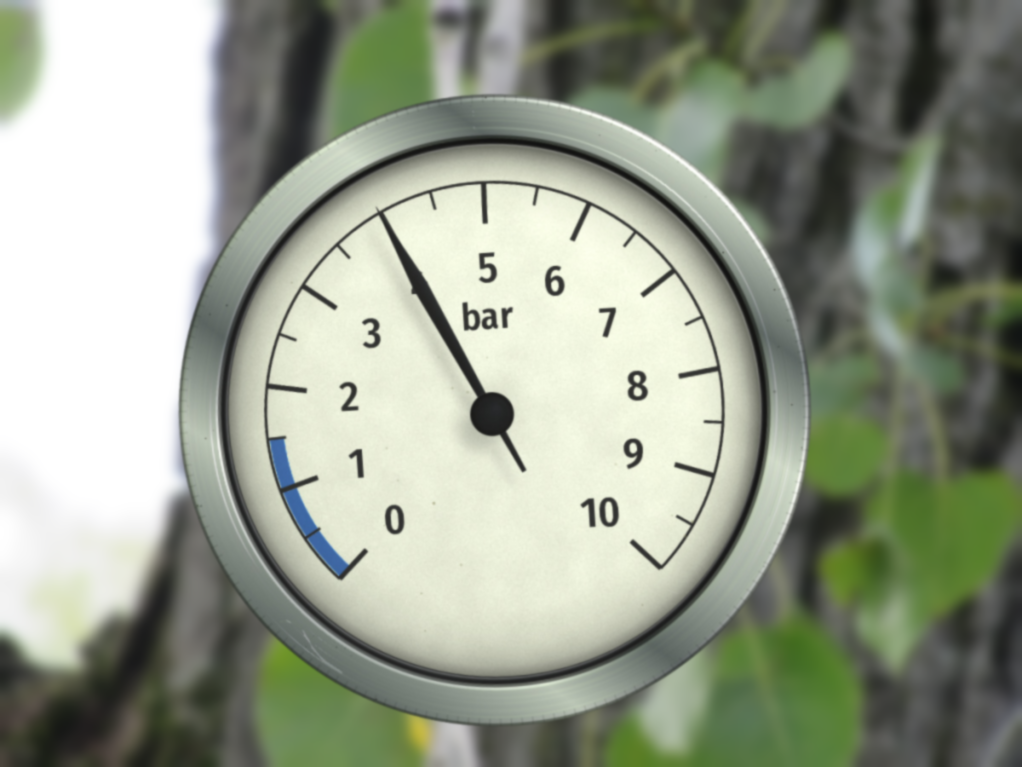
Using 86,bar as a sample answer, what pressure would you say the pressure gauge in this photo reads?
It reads 4,bar
